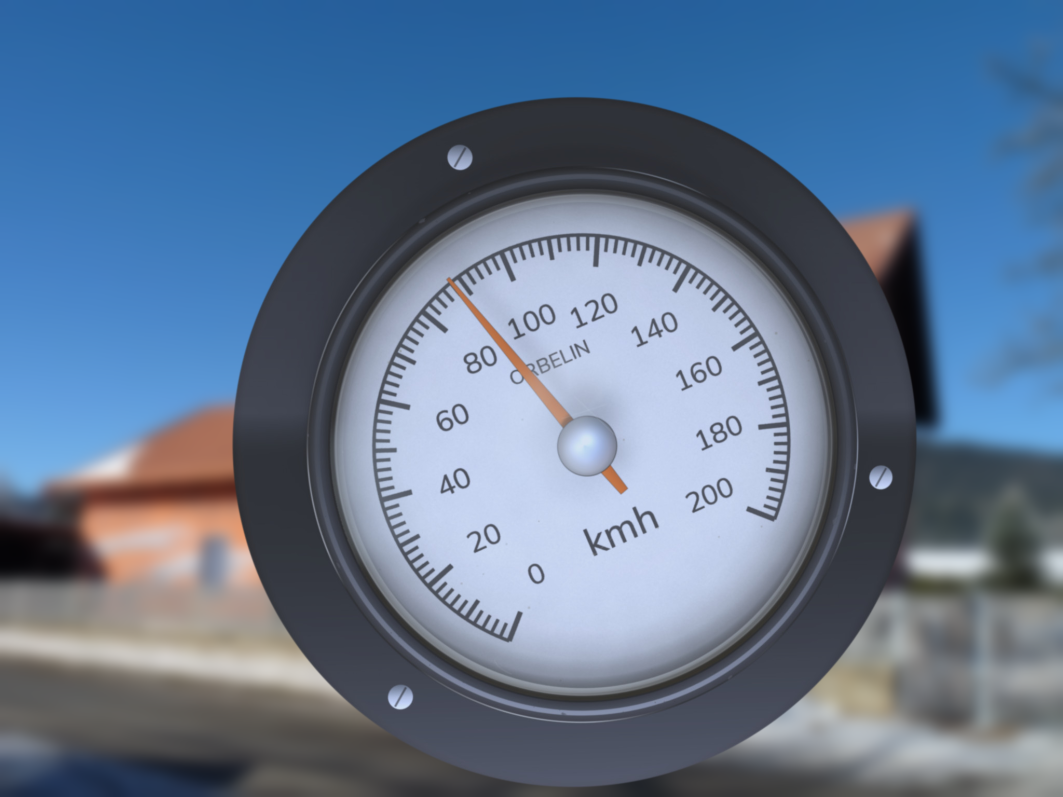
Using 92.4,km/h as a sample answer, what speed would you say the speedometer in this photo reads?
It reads 88,km/h
